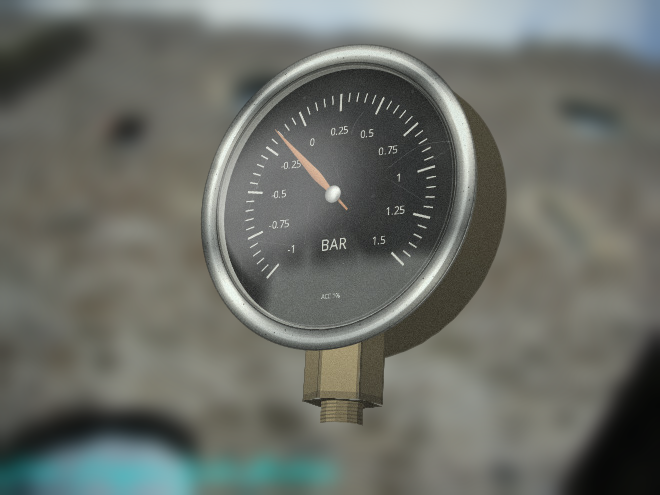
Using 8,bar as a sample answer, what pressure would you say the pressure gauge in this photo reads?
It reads -0.15,bar
